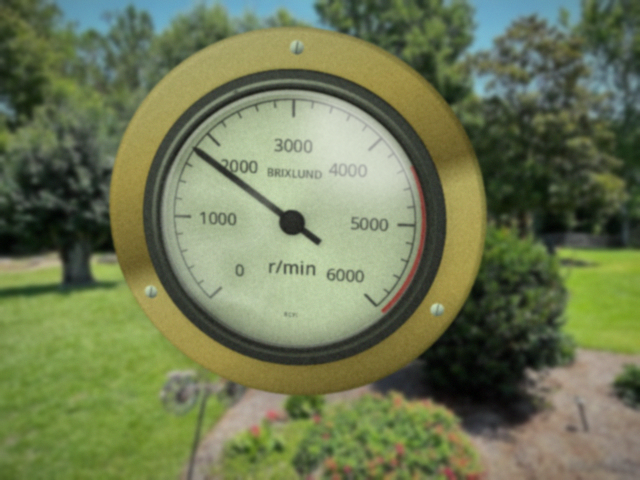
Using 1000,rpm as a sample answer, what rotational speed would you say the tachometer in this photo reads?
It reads 1800,rpm
